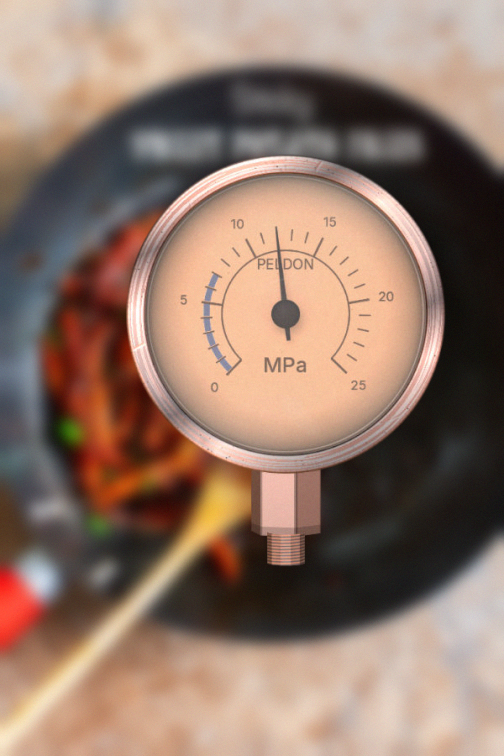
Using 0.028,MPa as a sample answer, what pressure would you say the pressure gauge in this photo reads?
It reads 12,MPa
